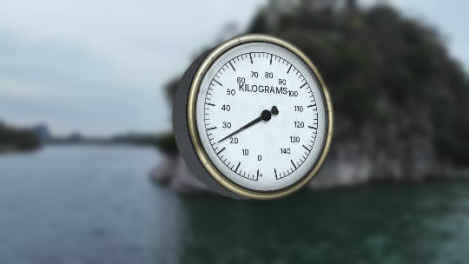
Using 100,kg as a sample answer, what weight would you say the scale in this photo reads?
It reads 24,kg
